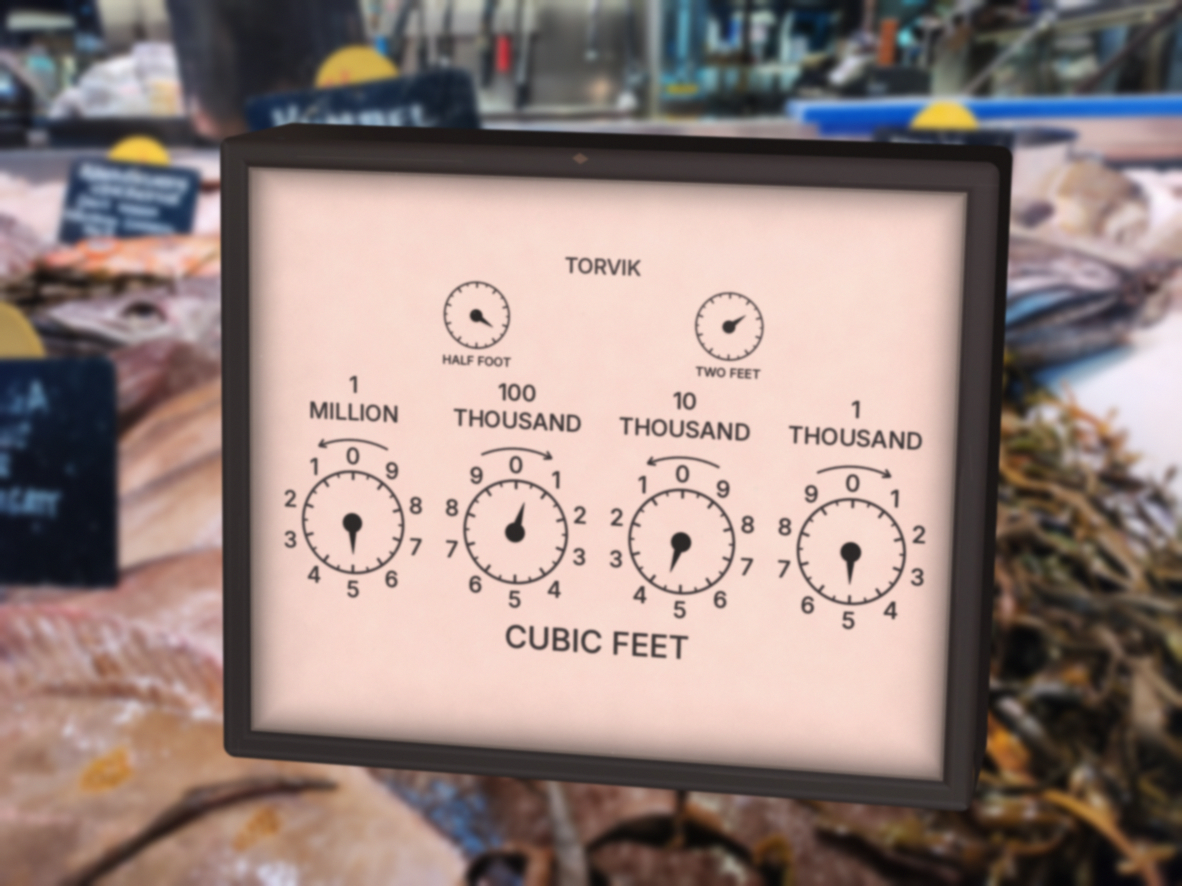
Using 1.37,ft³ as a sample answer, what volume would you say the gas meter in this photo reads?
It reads 504500,ft³
